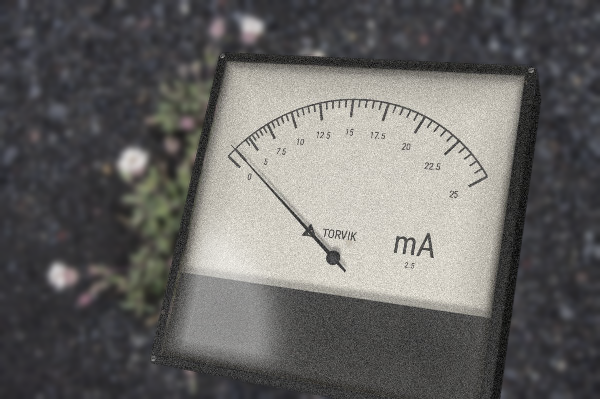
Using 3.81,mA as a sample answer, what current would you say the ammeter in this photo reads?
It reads 2.5,mA
